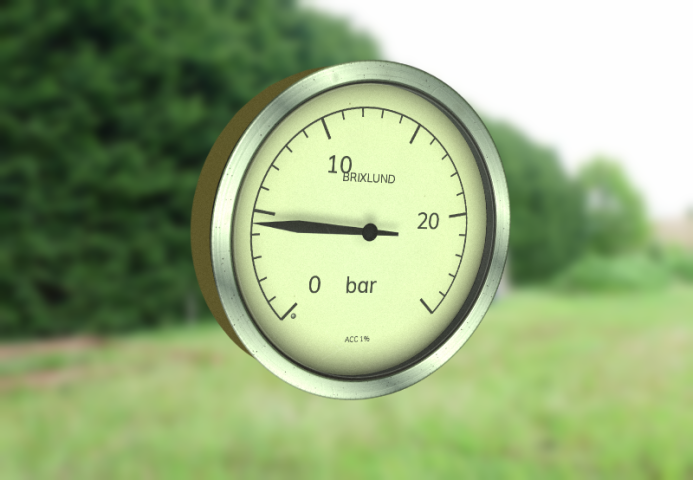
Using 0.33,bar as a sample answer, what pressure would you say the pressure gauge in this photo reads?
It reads 4.5,bar
